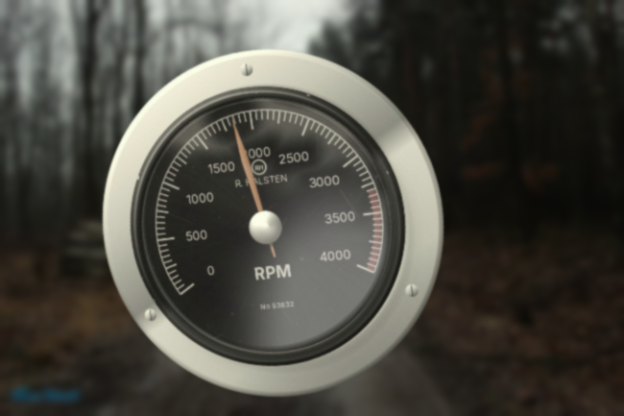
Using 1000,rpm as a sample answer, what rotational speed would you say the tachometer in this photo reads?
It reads 1850,rpm
